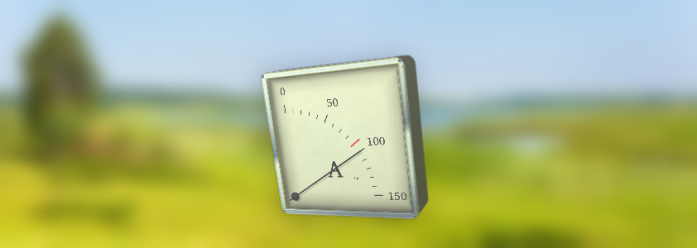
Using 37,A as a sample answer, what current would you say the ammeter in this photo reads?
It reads 100,A
